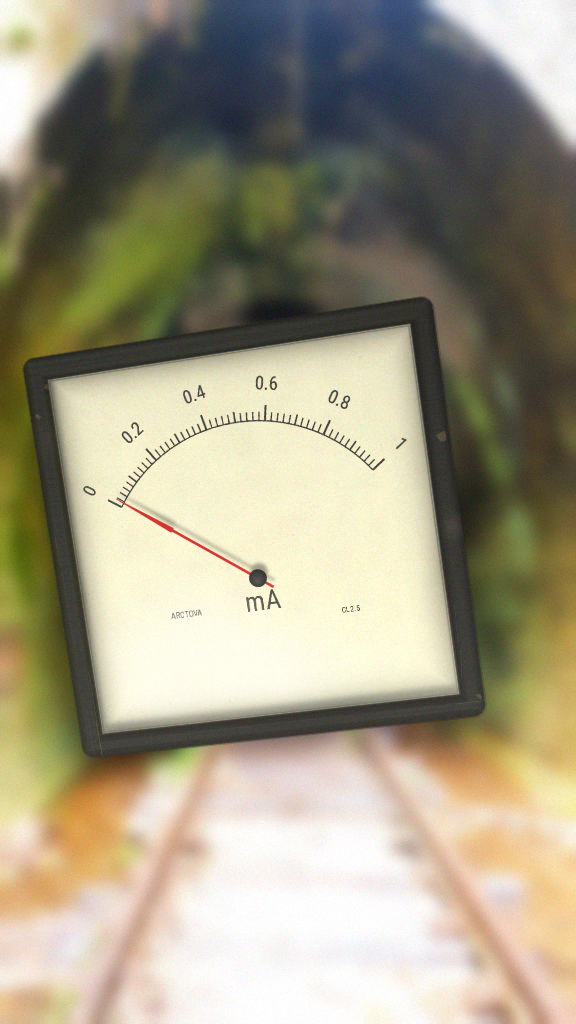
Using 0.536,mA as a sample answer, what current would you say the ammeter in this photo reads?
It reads 0.02,mA
